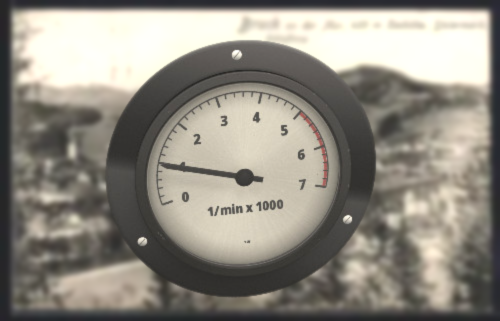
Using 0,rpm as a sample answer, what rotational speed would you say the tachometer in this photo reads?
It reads 1000,rpm
